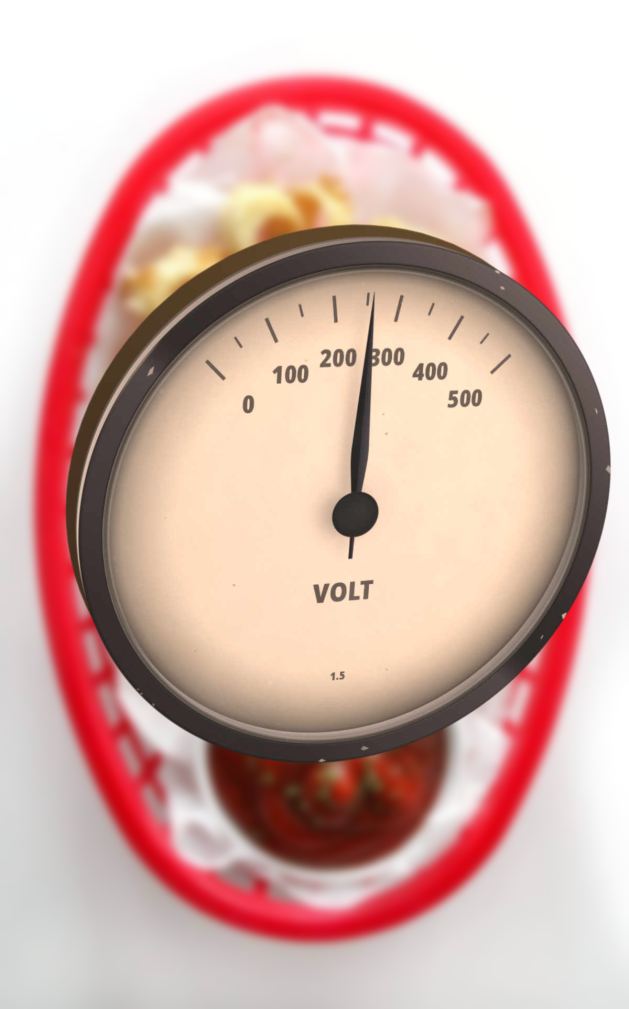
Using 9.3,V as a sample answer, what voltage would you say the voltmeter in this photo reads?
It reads 250,V
